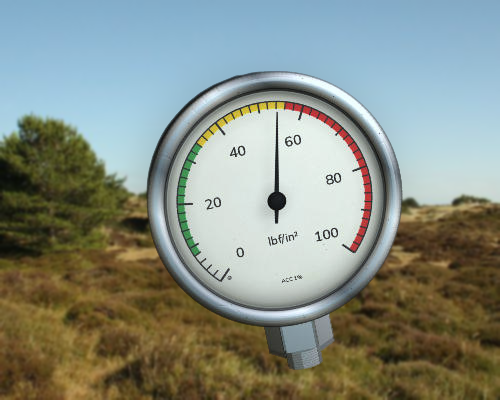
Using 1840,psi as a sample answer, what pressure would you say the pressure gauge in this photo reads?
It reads 54,psi
